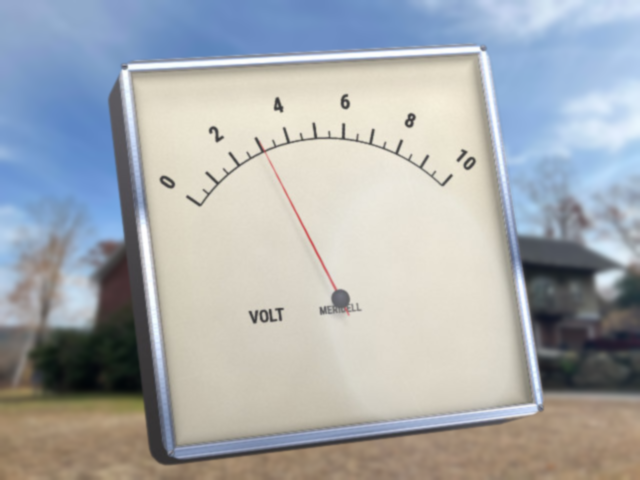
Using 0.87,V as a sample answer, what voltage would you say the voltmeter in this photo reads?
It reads 3,V
